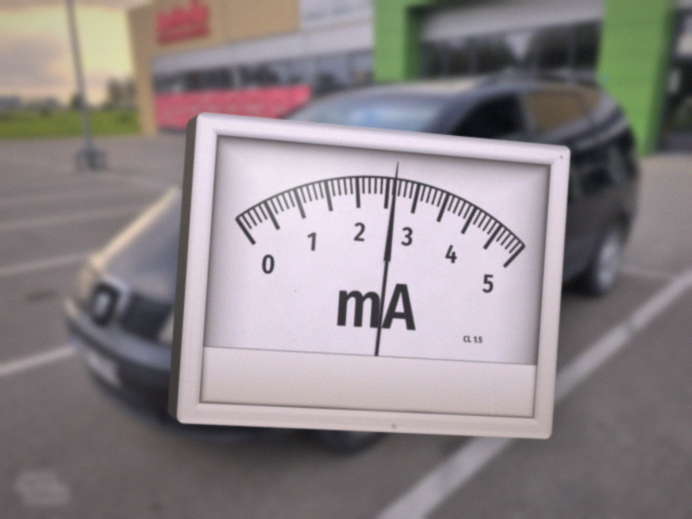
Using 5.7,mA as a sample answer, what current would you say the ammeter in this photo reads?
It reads 2.6,mA
